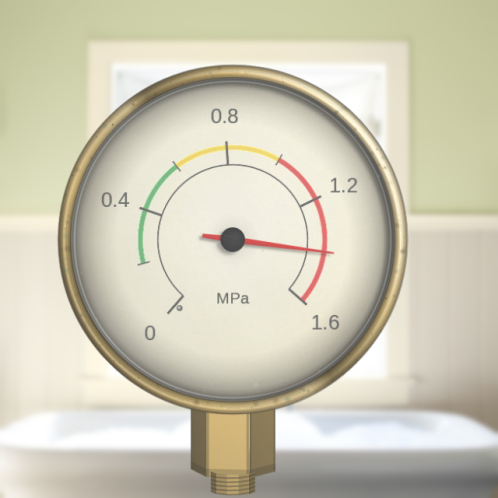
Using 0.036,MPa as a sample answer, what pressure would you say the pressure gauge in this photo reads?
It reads 1.4,MPa
